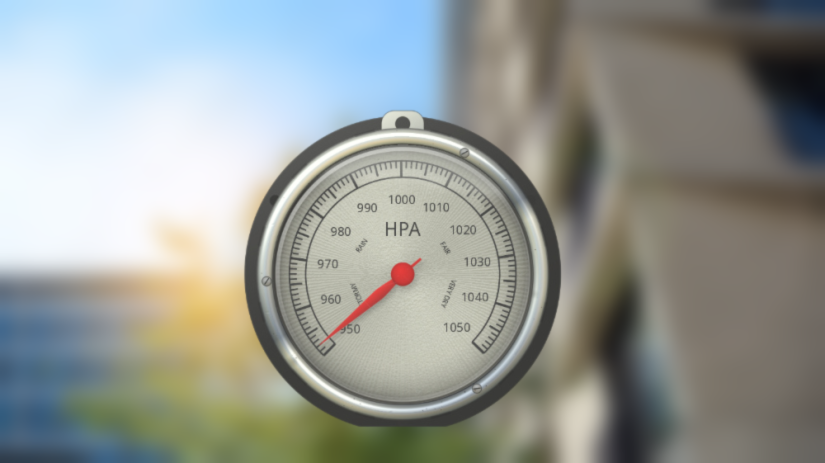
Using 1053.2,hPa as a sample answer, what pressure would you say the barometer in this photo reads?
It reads 952,hPa
